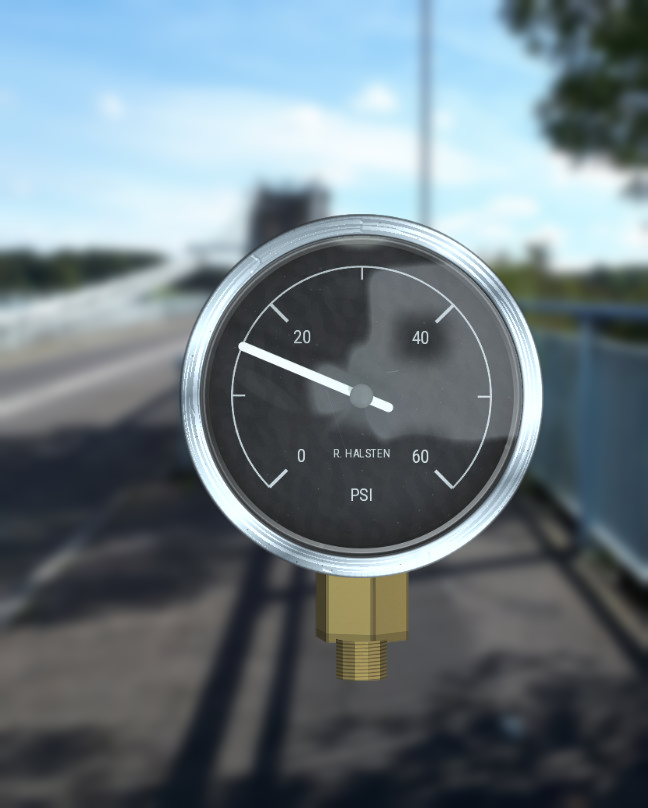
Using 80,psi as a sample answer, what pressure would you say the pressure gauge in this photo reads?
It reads 15,psi
